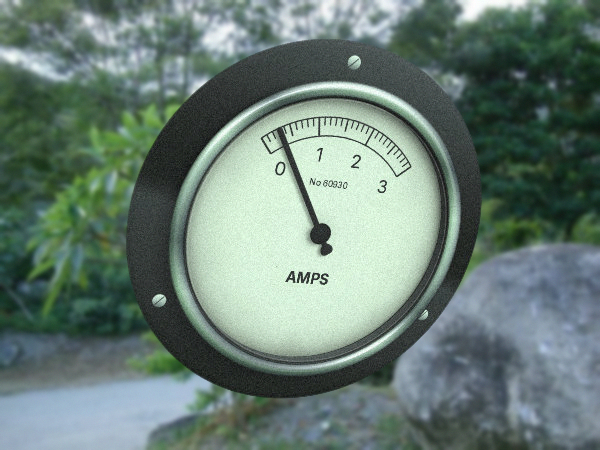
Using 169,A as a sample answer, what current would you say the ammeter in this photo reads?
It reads 0.3,A
